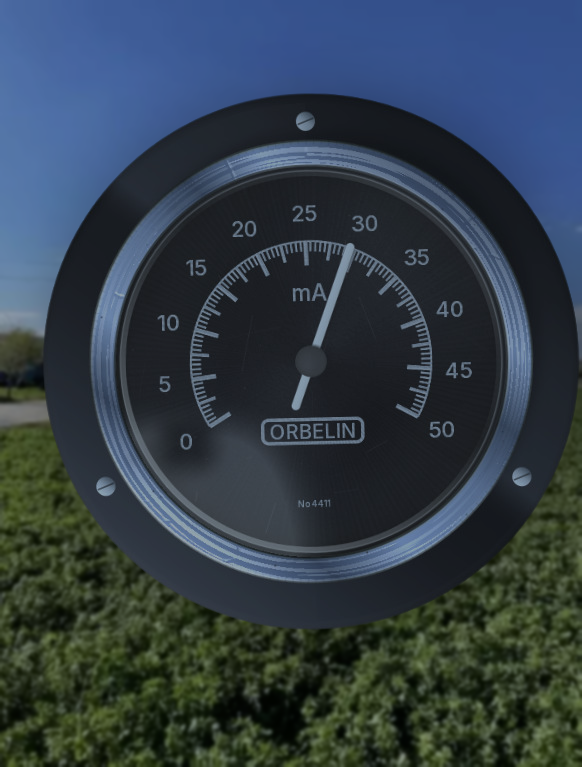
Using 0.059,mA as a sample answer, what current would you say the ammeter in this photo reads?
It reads 29.5,mA
